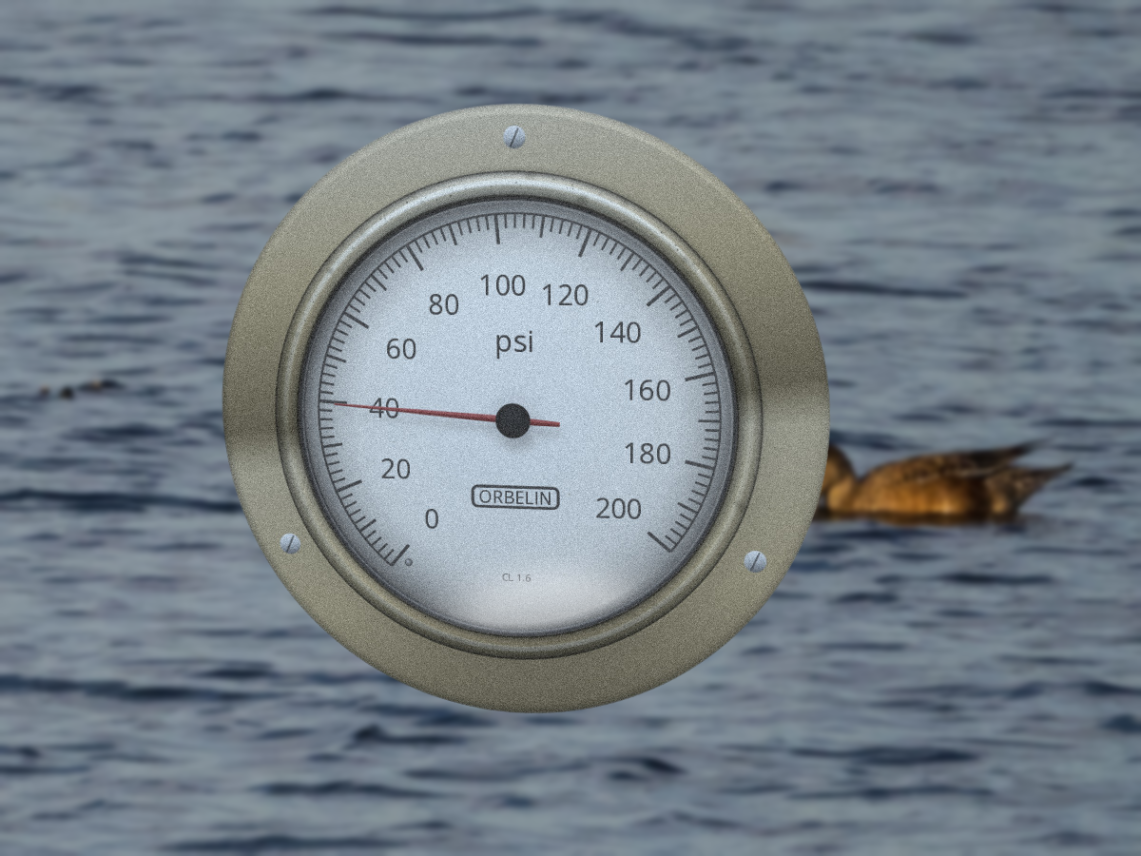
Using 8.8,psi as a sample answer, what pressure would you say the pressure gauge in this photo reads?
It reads 40,psi
